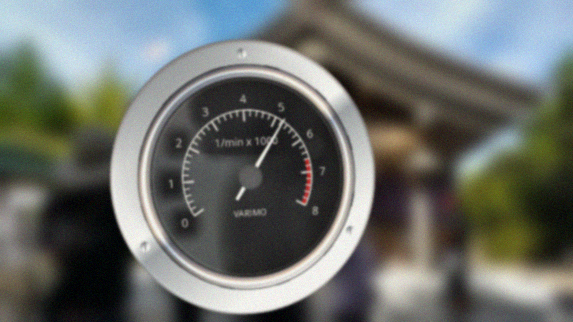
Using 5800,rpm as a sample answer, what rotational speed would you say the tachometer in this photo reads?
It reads 5200,rpm
